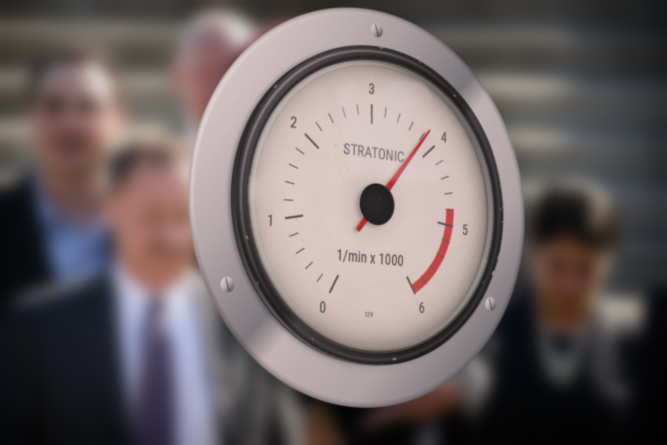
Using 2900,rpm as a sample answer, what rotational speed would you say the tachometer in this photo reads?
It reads 3800,rpm
